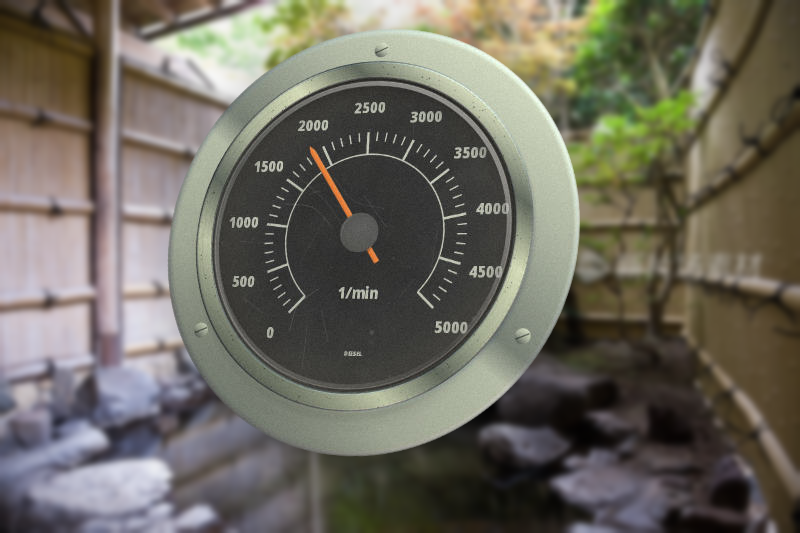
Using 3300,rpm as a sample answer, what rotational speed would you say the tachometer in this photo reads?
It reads 1900,rpm
